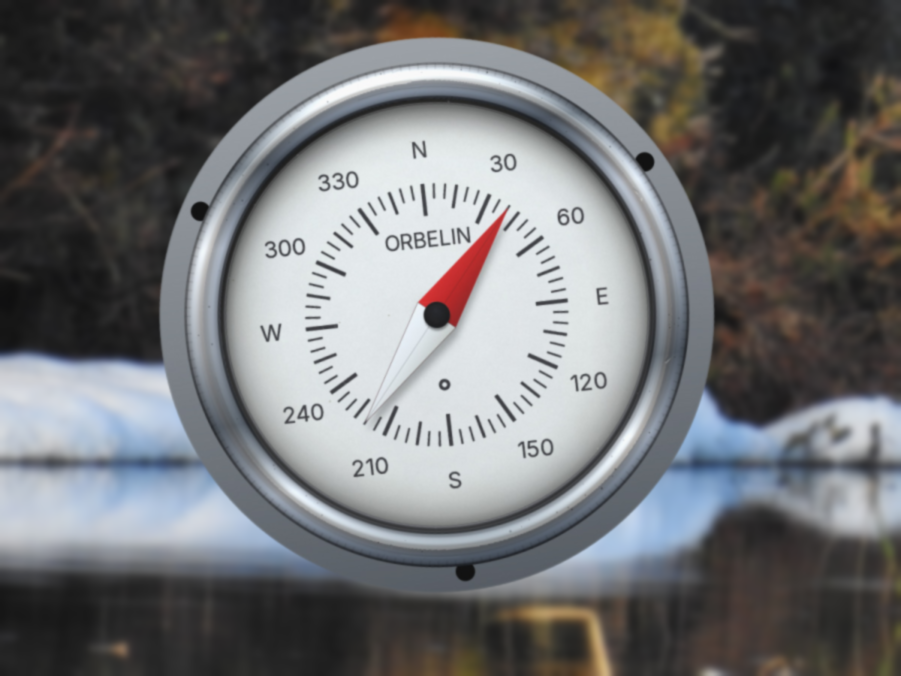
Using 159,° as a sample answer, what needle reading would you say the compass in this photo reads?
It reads 40,°
